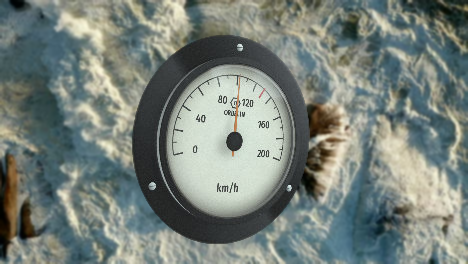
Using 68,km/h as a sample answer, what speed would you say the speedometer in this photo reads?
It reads 100,km/h
